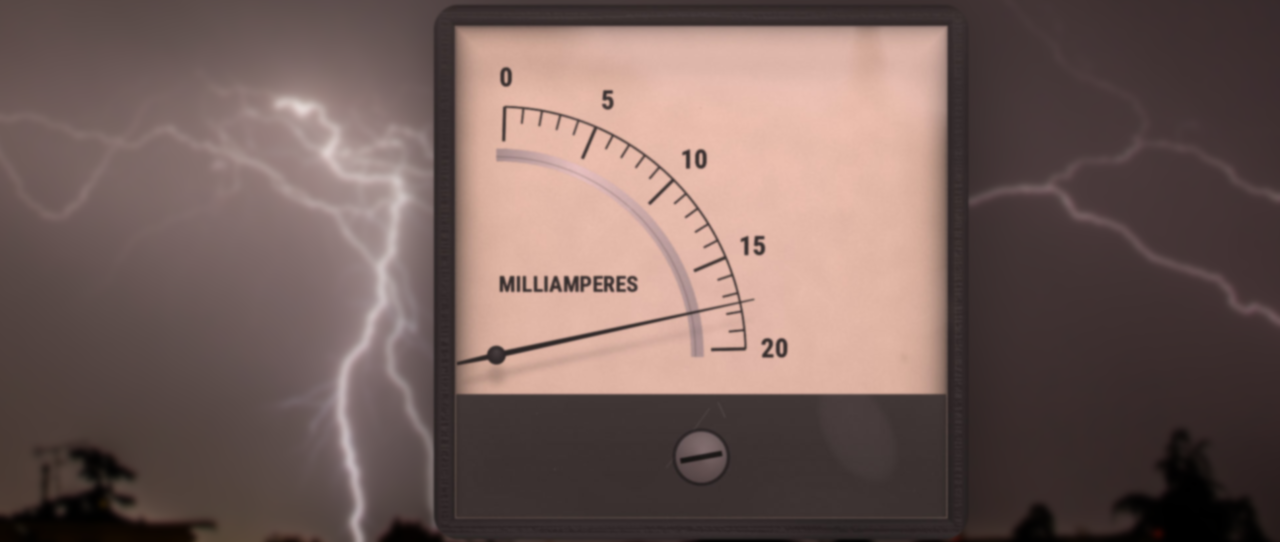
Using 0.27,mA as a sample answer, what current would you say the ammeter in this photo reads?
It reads 17.5,mA
